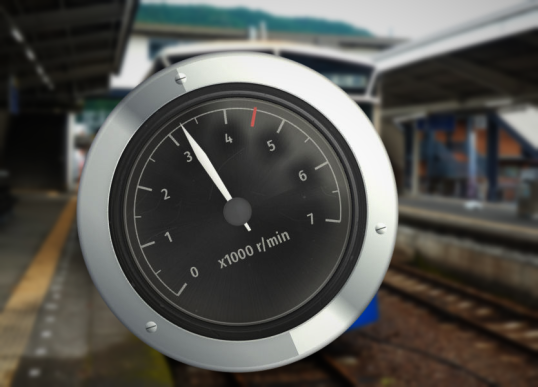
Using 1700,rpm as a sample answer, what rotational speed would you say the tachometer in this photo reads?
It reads 3250,rpm
